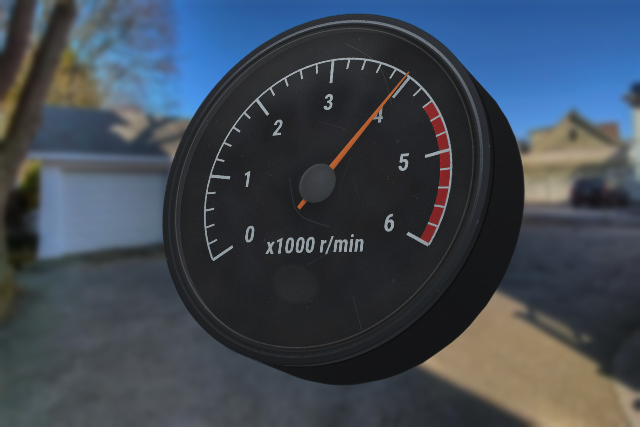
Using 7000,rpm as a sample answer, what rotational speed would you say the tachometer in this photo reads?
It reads 4000,rpm
